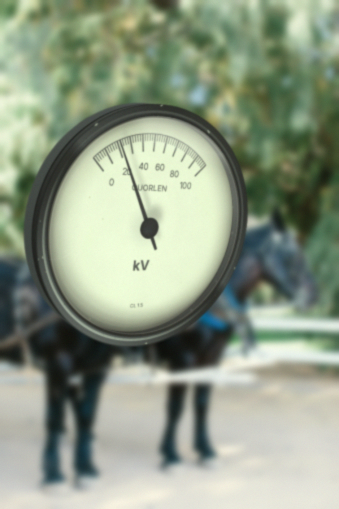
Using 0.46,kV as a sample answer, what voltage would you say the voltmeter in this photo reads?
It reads 20,kV
